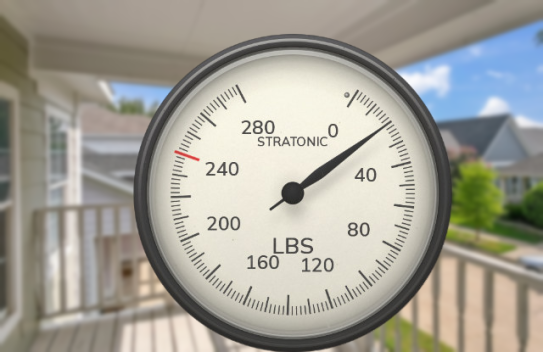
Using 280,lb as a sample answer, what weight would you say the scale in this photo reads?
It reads 20,lb
